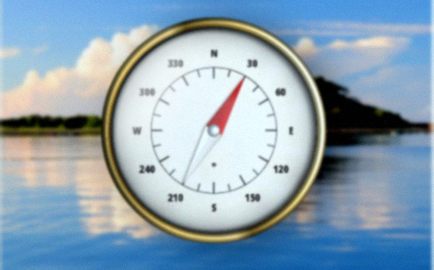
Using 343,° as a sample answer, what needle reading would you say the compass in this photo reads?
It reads 30,°
